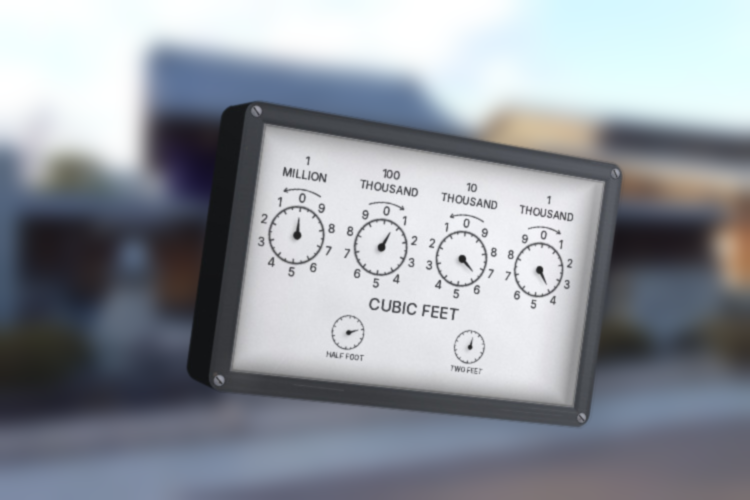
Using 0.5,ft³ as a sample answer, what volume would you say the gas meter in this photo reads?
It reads 6400,ft³
